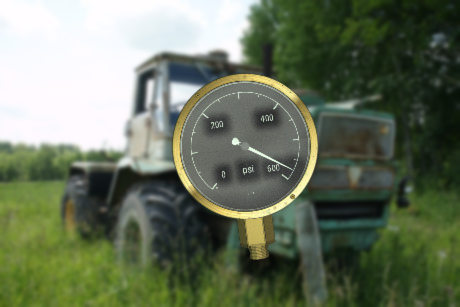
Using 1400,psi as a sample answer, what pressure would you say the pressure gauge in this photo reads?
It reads 575,psi
